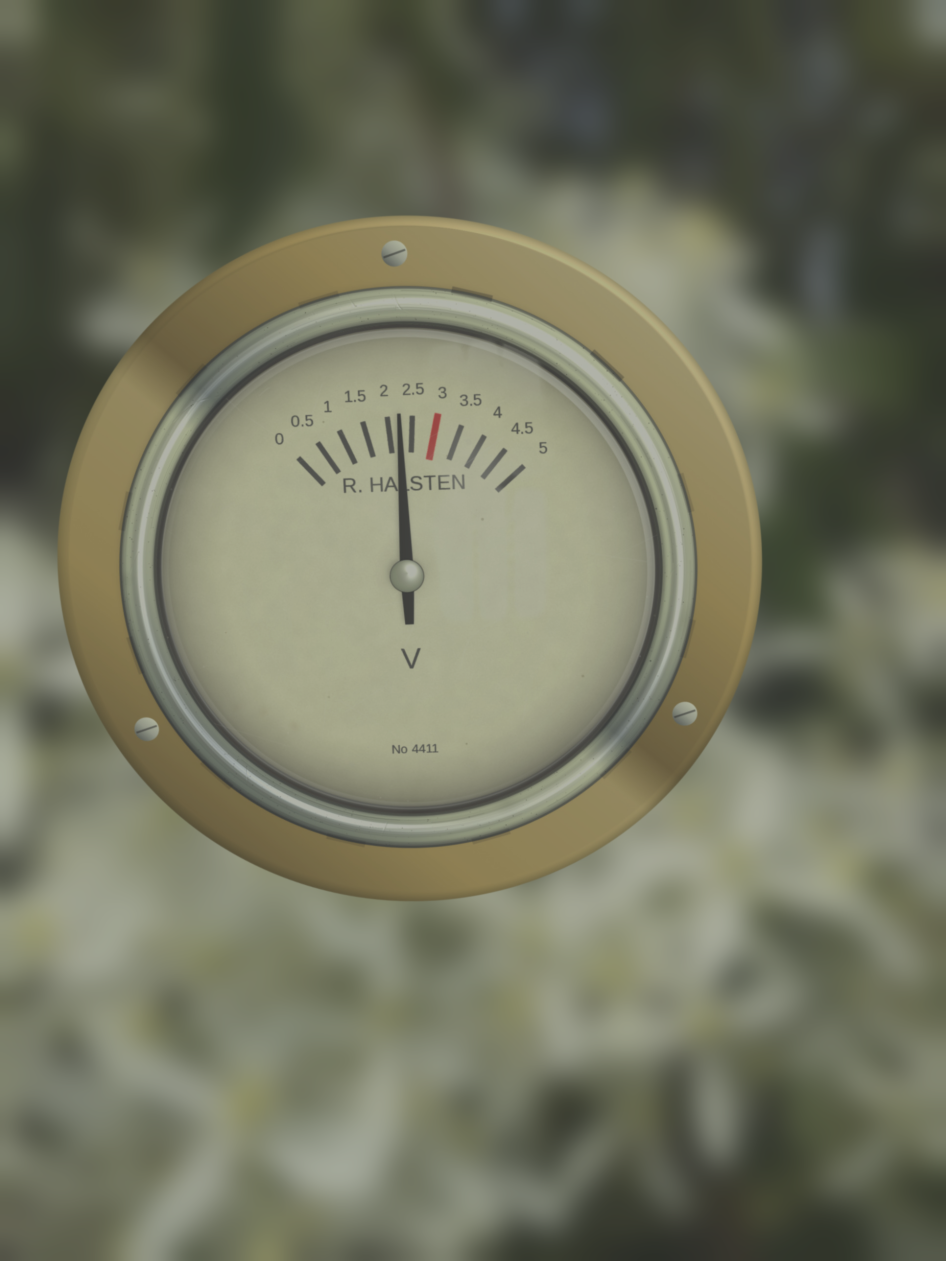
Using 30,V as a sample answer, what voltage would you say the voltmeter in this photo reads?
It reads 2.25,V
